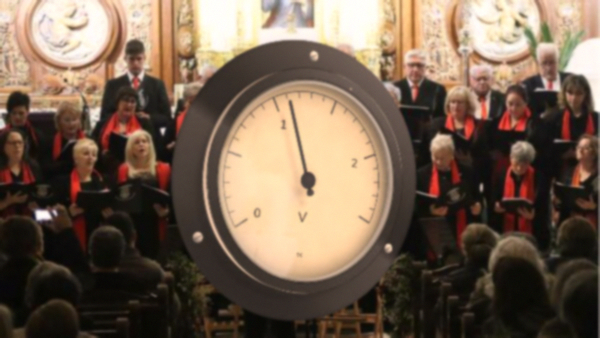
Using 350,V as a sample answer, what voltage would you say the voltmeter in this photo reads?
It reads 1.1,V
